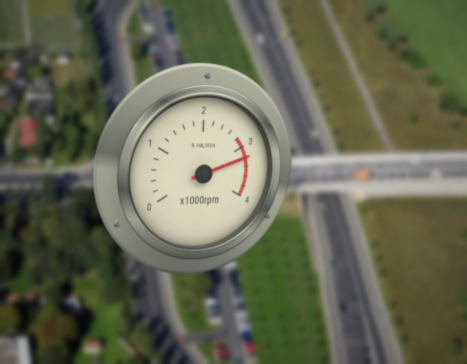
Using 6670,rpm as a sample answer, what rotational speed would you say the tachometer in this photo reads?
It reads 3200,rpm
